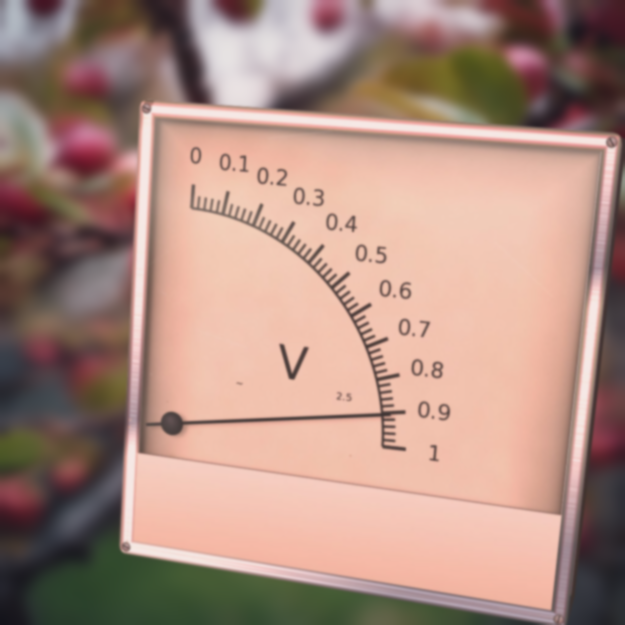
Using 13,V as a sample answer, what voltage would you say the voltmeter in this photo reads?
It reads 0.9,V
